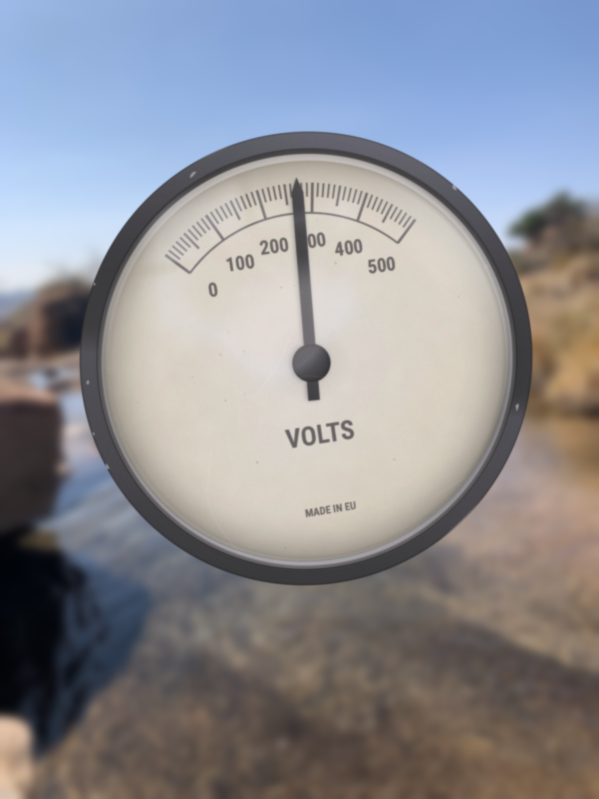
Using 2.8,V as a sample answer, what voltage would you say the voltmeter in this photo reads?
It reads 270,V
